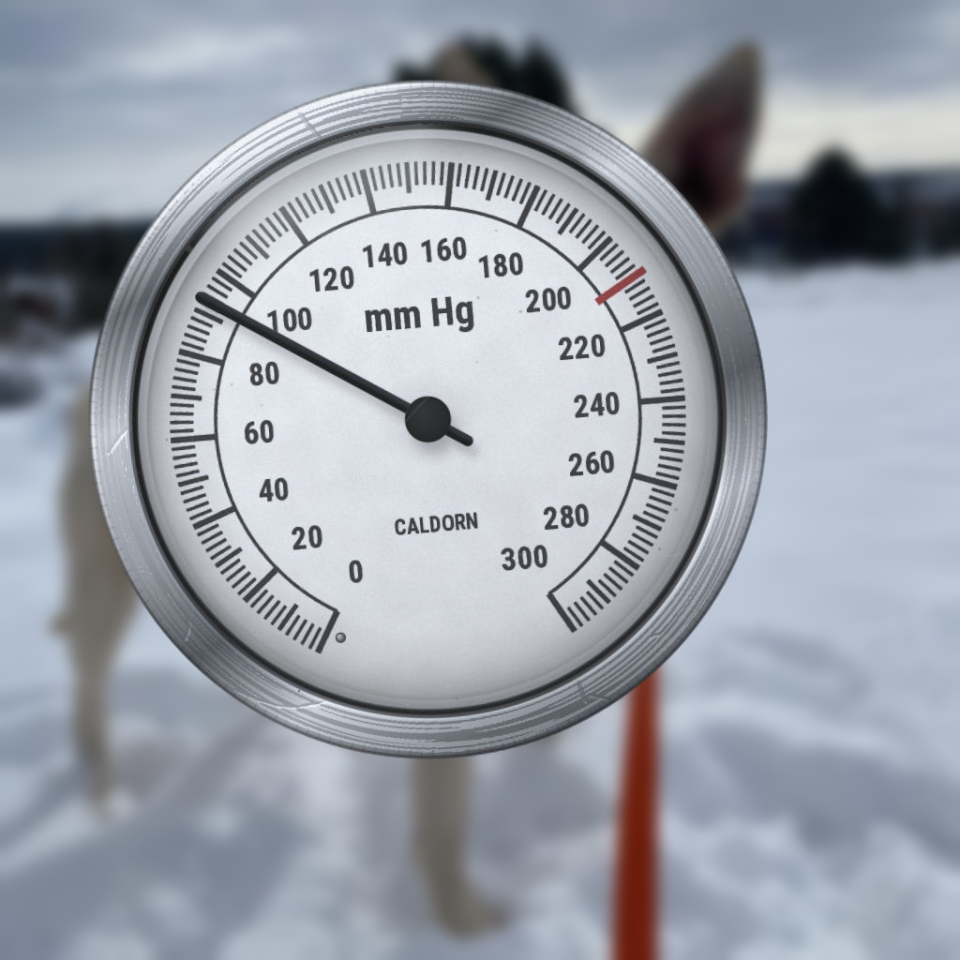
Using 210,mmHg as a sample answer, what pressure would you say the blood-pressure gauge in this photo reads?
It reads 93,mmHg
